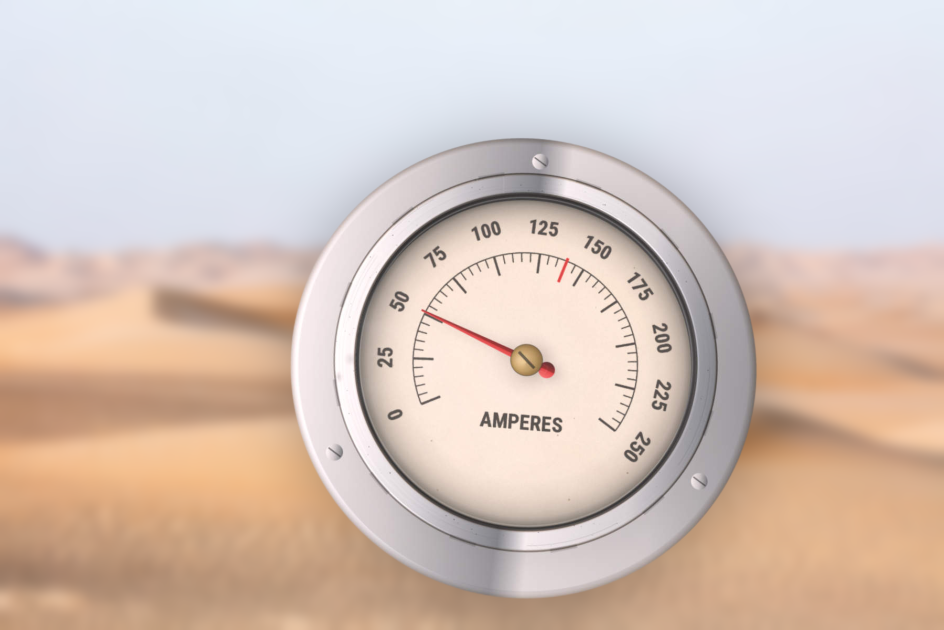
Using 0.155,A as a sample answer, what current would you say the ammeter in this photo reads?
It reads 50,A
